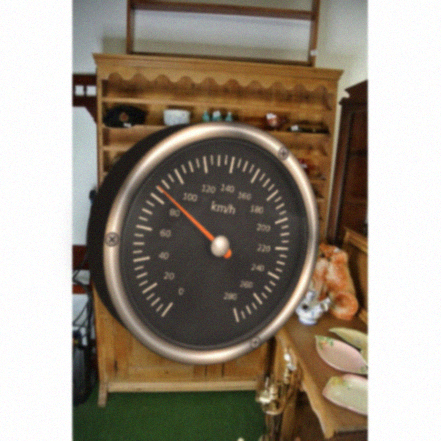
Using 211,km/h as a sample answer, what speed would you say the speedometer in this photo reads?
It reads 85,km/h
